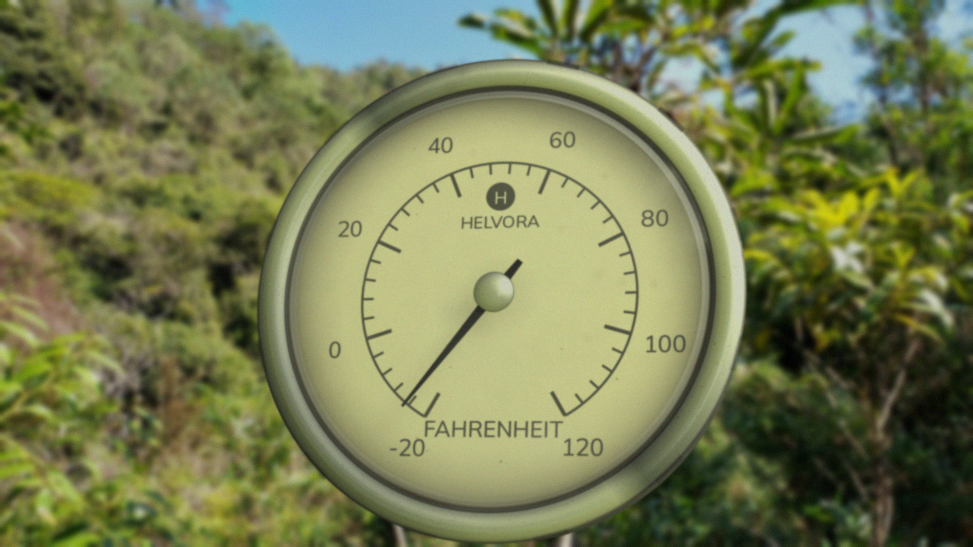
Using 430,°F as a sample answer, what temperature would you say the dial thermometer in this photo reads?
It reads -16,°F
